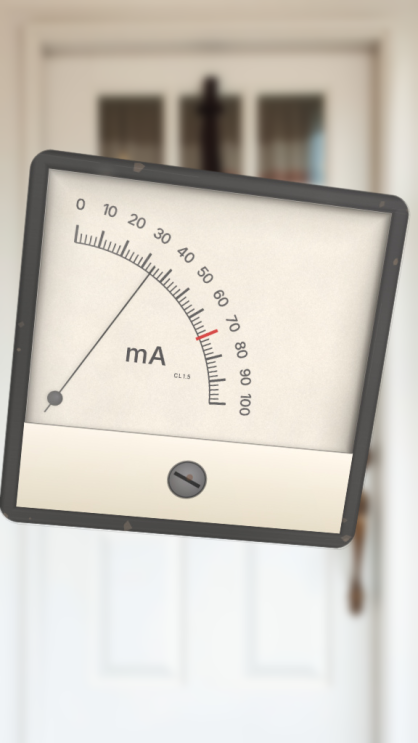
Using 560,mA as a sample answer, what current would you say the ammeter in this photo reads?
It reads 34,mA
